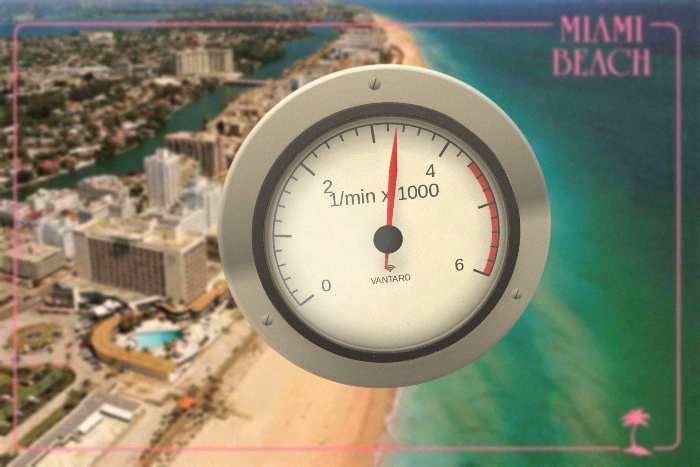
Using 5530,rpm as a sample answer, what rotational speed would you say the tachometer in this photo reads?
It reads 3300,rpm
